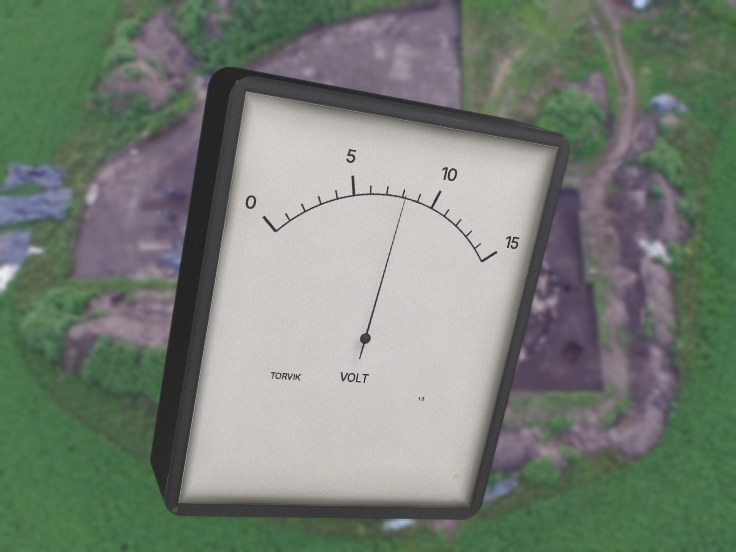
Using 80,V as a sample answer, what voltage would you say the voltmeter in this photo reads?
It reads 8,V
